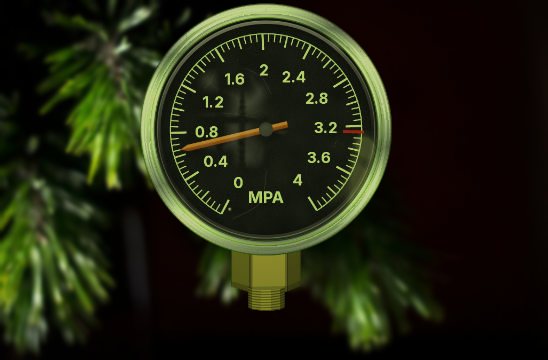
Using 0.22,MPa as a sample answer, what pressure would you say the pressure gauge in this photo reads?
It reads 0.65,MPa
